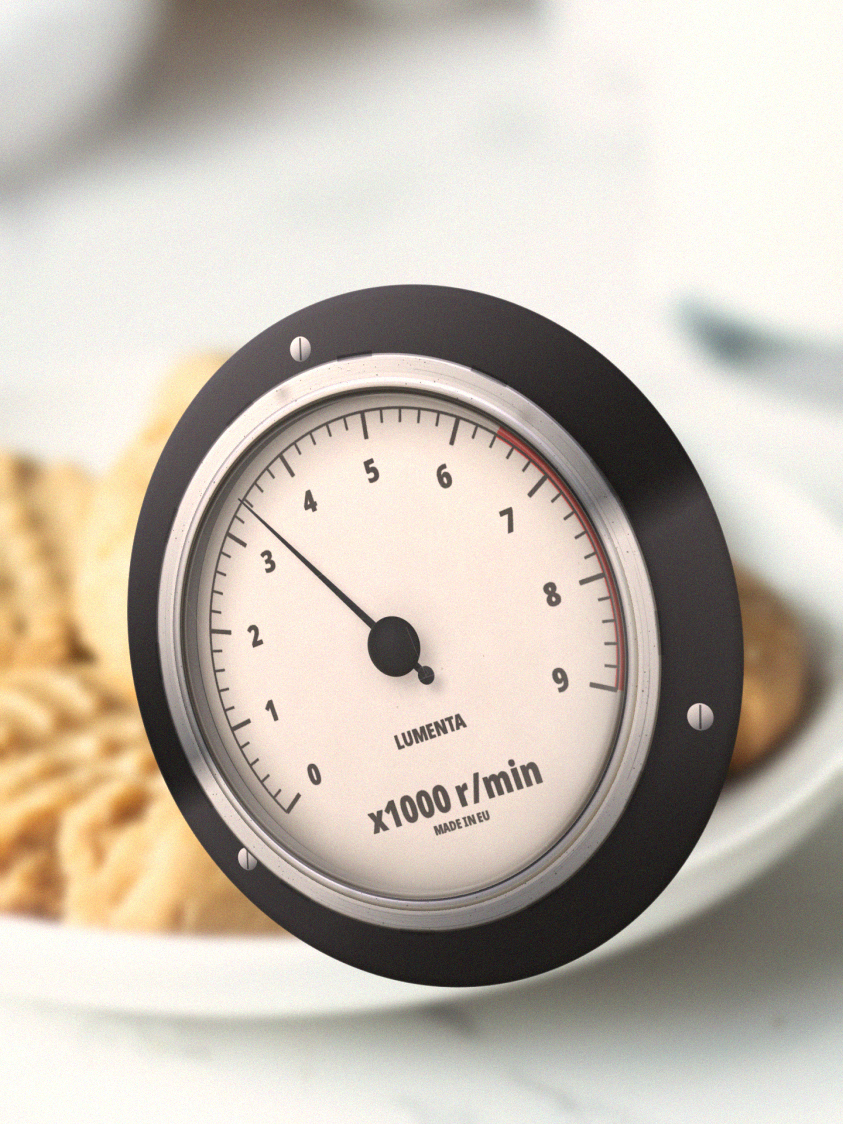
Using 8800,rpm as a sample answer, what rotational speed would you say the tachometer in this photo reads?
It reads 3400,rpm
